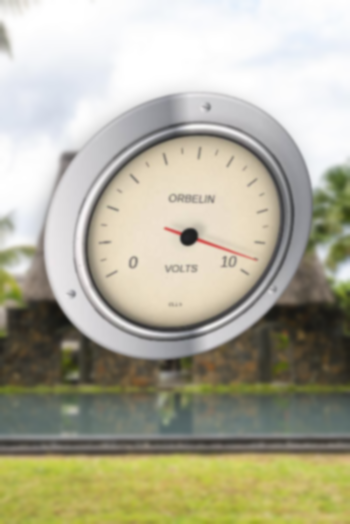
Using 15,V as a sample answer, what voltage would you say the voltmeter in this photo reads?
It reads 9.5,V
